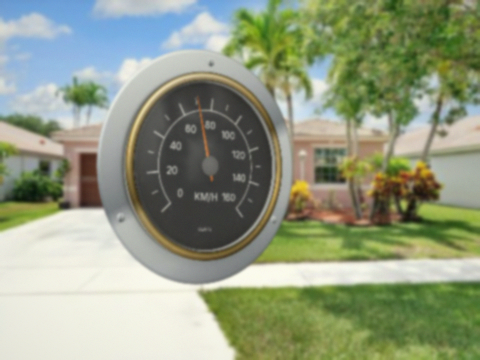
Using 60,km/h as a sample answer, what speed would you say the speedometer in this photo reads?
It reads 70,km/h
